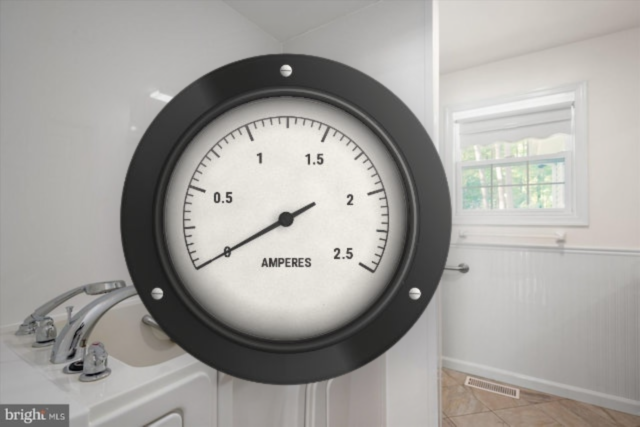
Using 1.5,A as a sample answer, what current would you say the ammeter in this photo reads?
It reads 0,A
